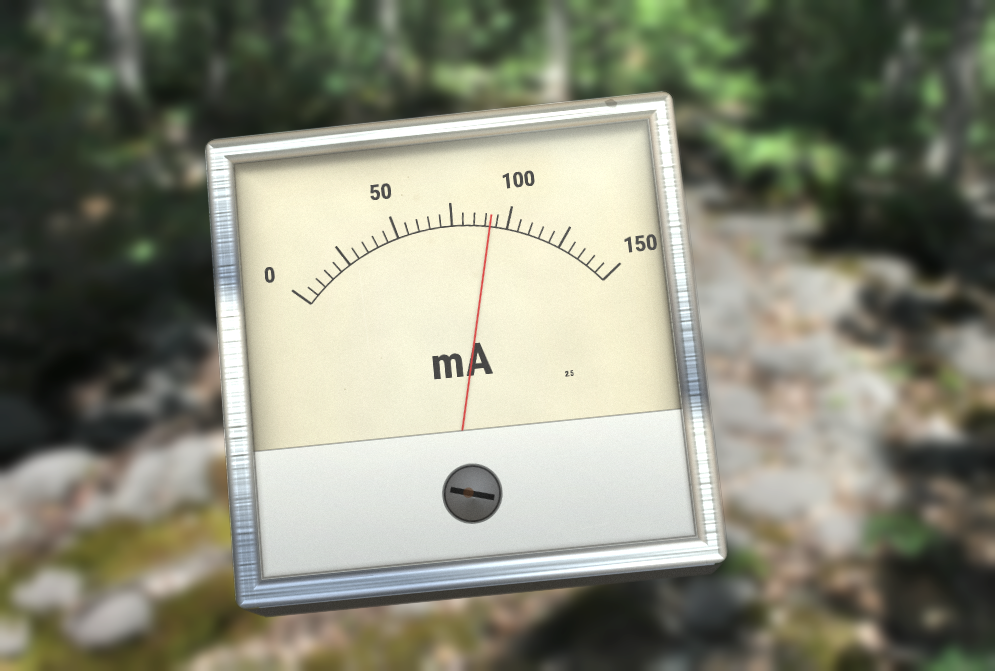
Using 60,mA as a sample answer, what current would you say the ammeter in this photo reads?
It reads 92.5,mA
